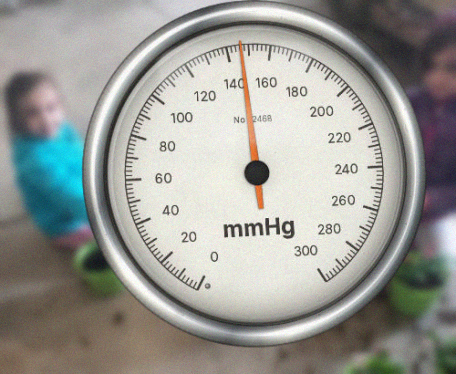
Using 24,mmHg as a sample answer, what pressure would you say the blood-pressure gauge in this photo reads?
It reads 146,mmHg
